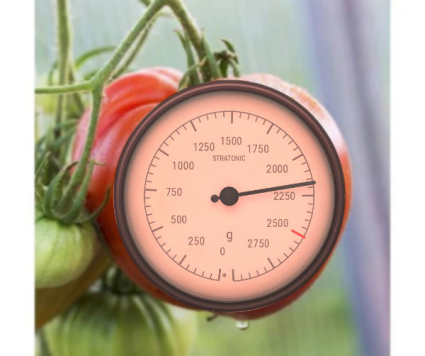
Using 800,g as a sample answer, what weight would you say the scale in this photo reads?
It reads 2175,g
